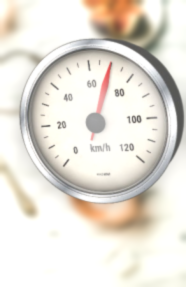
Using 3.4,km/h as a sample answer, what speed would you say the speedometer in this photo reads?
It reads 70,km/h
